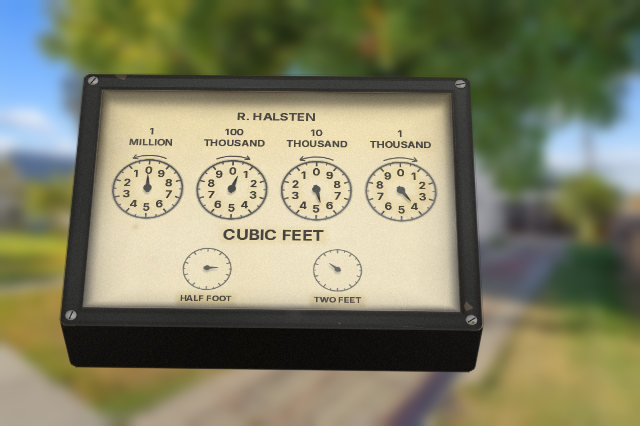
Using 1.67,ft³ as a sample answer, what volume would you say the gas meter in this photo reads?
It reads 5400,ft³
